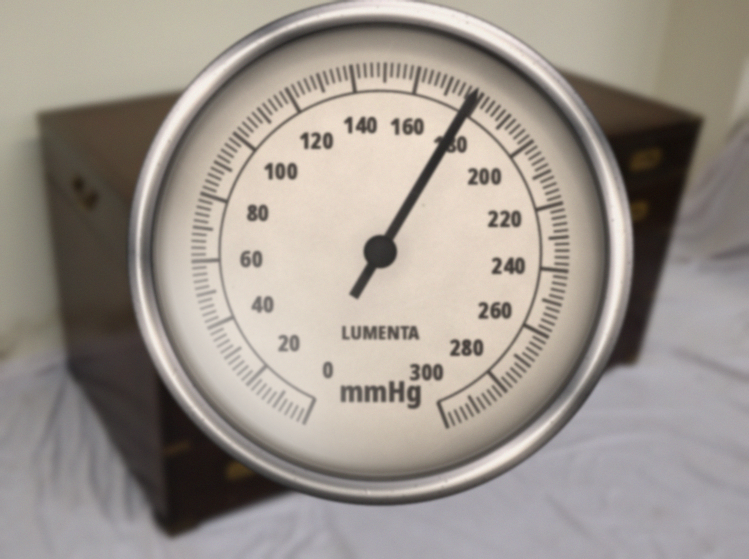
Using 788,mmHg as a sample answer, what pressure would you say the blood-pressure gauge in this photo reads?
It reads 178,mmHg
